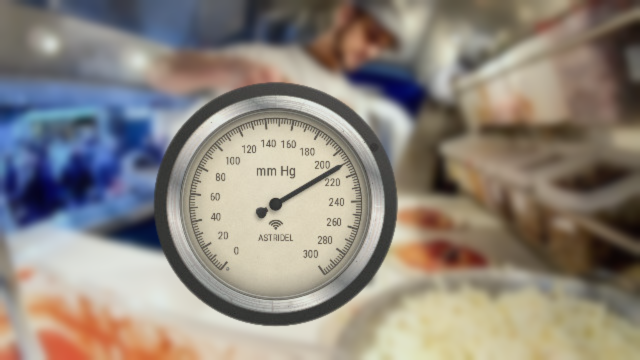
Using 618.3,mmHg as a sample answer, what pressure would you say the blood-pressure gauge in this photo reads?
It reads 210,mmHg
